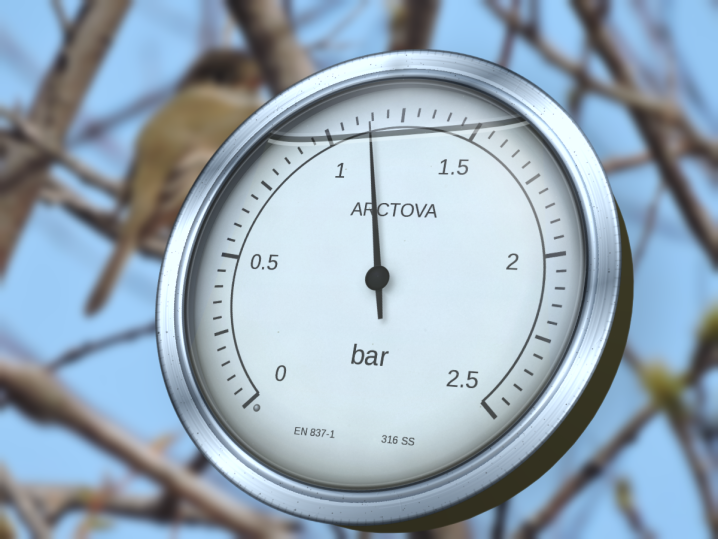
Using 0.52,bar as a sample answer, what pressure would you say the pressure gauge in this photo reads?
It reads 1.15,bar
